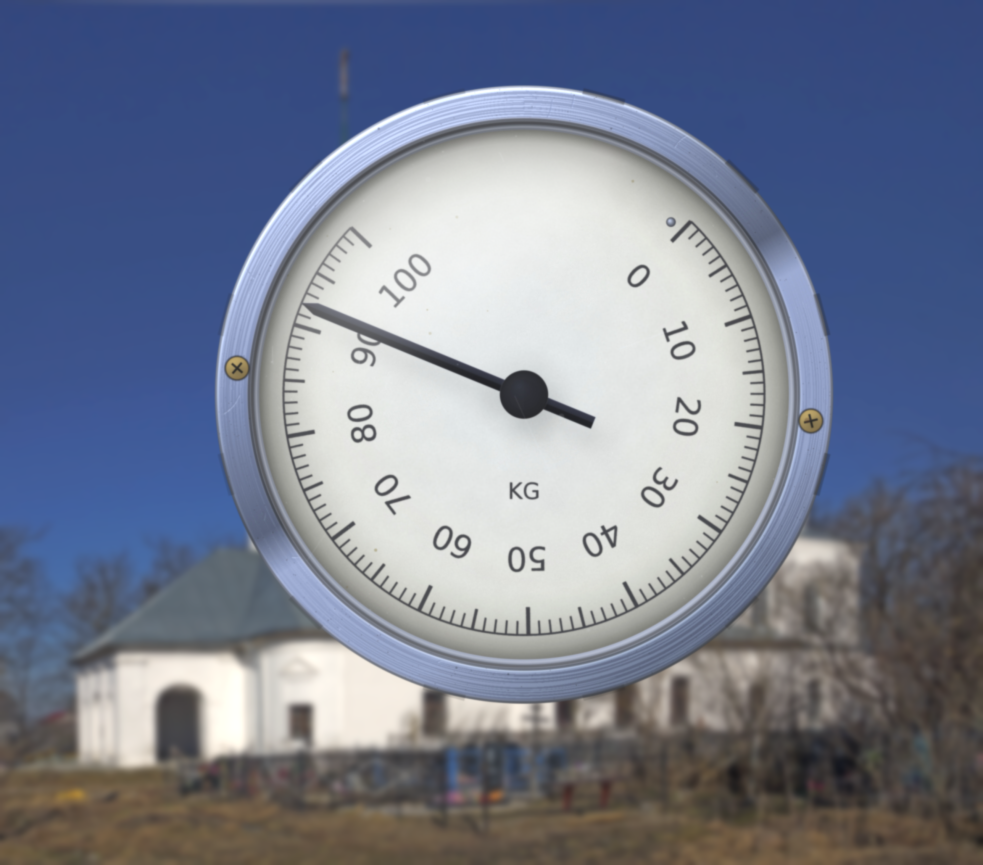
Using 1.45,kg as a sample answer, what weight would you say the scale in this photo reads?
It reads 92,kg
